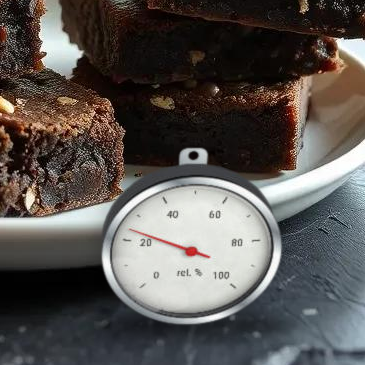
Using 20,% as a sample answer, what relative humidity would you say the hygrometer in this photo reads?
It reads 25,%
